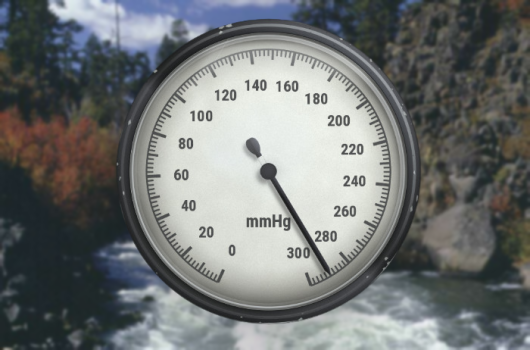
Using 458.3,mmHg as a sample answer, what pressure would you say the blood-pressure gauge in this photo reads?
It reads 290,mmHg
